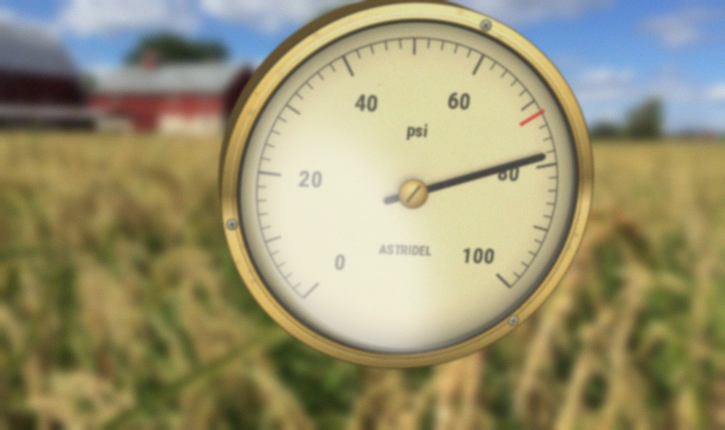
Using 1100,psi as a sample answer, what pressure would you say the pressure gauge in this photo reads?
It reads 78,psi
